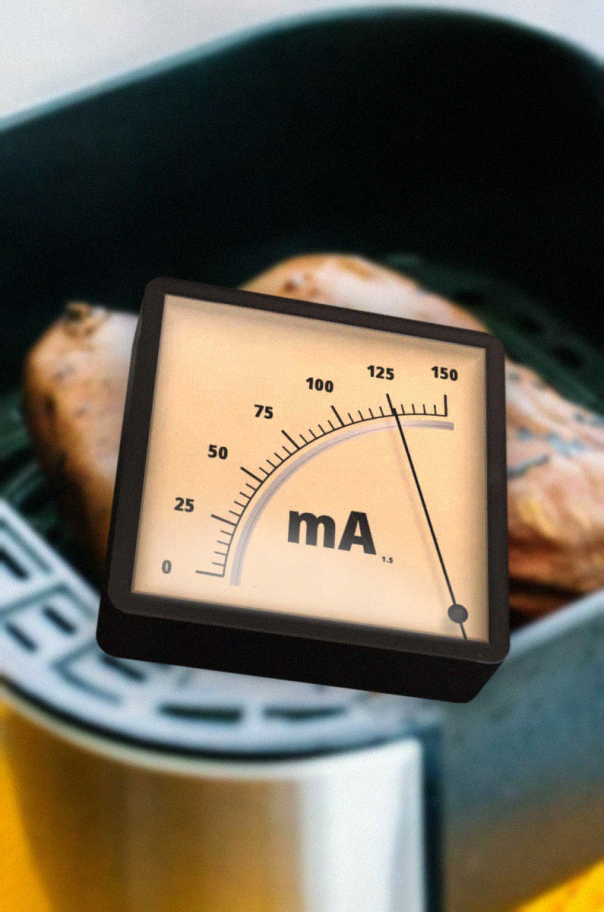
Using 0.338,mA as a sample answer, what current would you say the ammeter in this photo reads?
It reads 125,mA
